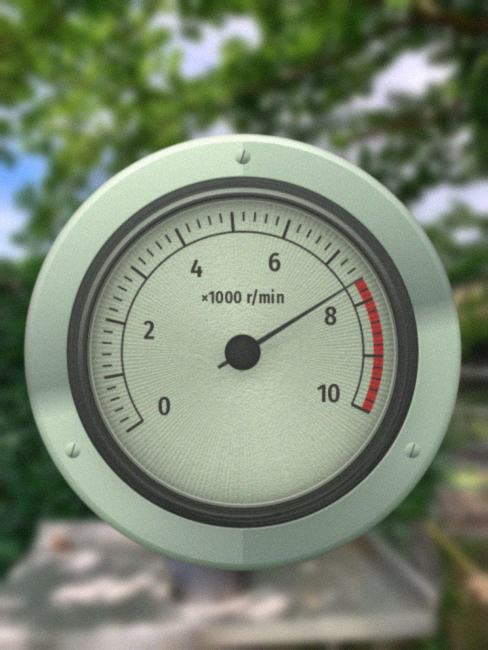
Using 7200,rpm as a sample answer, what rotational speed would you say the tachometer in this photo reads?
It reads 7600,rpm
